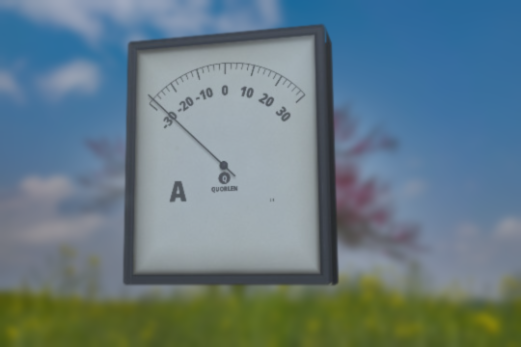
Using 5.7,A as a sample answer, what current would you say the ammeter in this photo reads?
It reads -28,A
